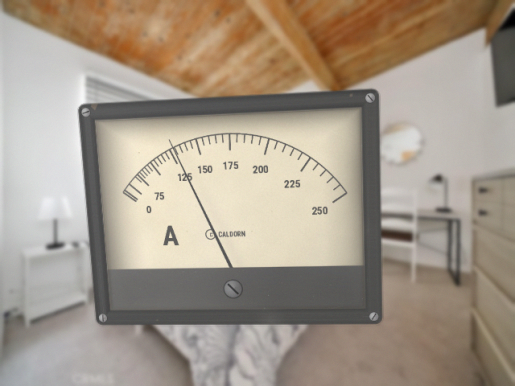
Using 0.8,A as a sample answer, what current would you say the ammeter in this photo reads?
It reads 130,A
